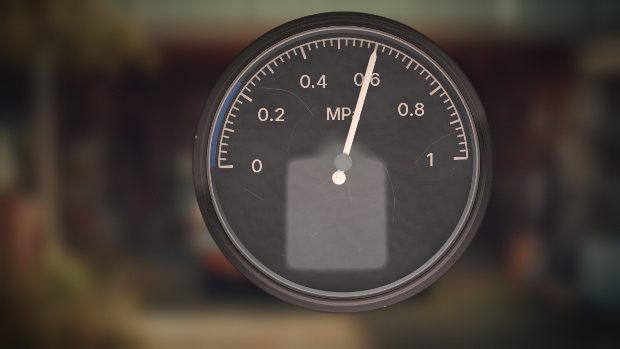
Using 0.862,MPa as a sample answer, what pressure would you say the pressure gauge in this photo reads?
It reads 0.6,MPa
